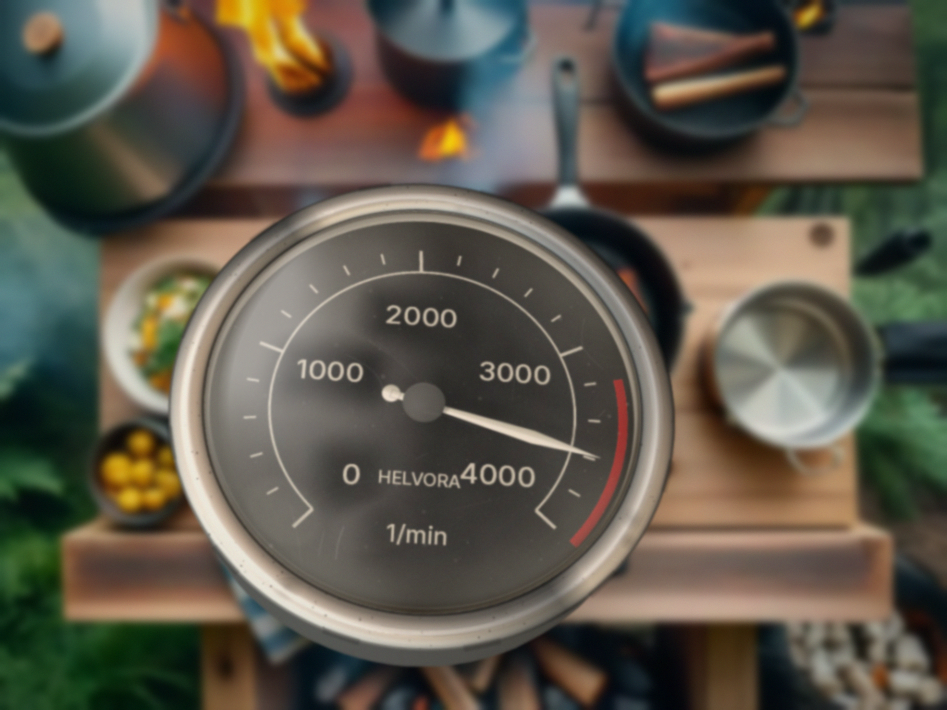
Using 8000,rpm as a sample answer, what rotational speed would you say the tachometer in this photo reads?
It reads 3600,rpm
